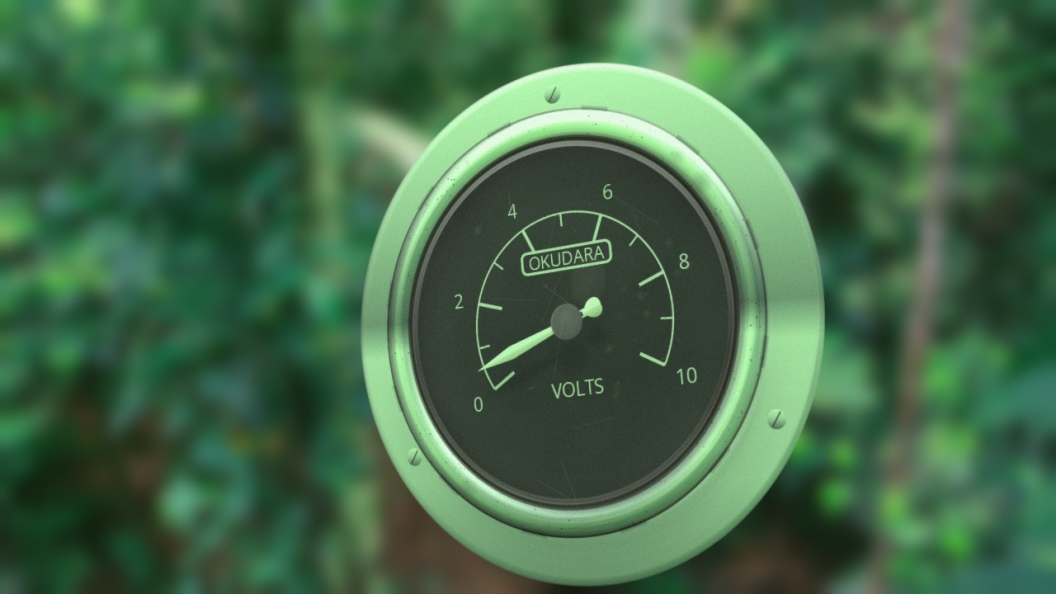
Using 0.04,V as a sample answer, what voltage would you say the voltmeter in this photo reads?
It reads 0.5,V
